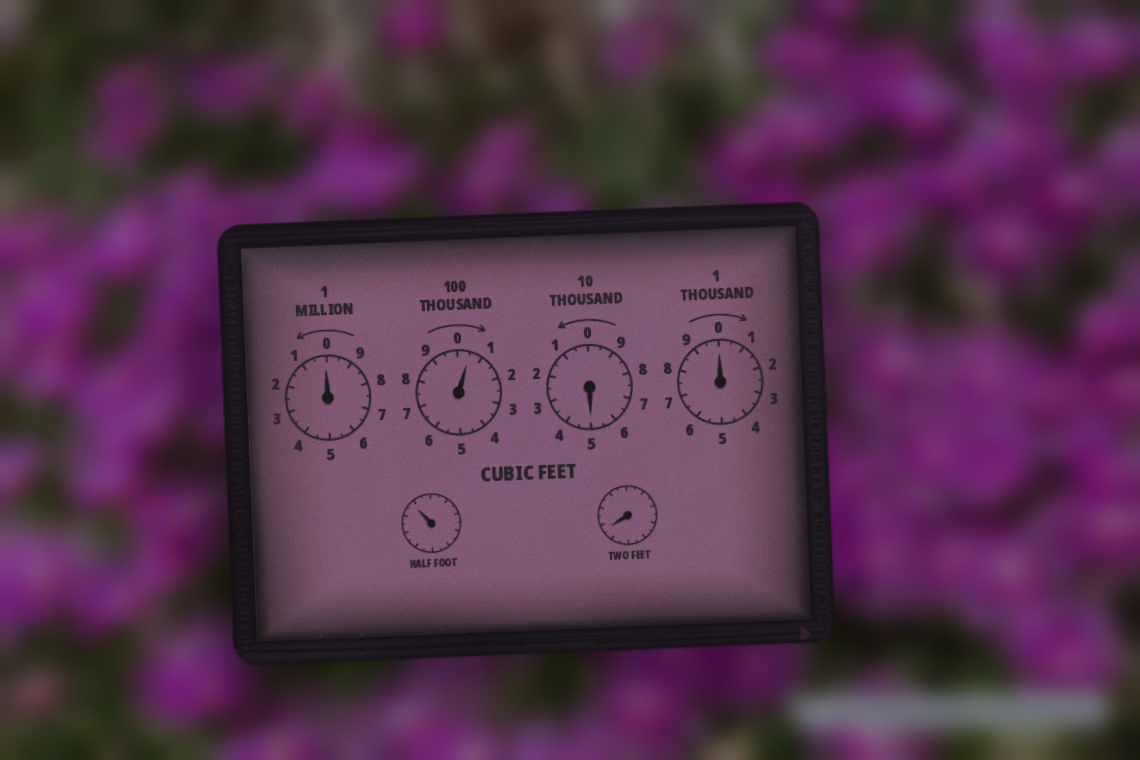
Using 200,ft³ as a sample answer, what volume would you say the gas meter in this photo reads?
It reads 5000,ft³
